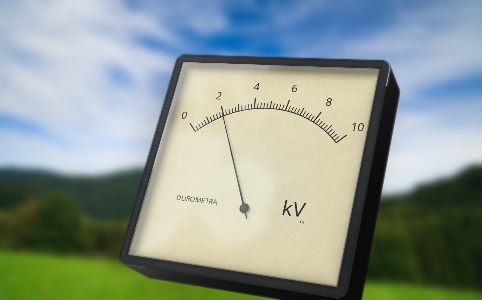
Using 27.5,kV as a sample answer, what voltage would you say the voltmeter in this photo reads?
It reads 2,kV
